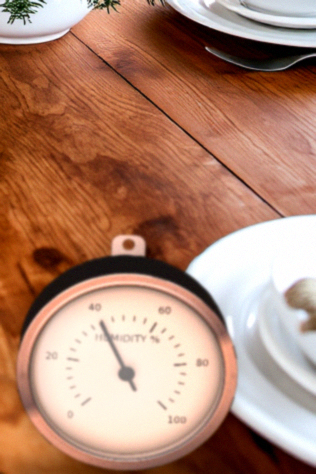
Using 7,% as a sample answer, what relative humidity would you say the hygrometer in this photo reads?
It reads 40,%
